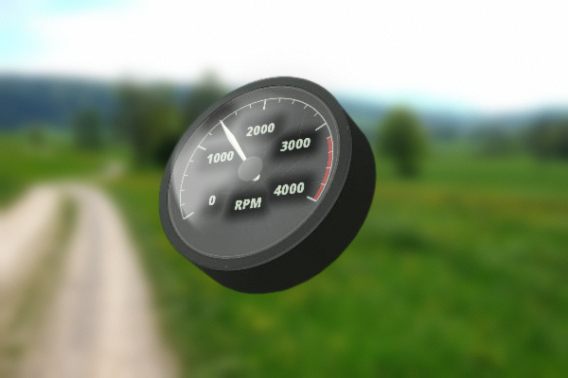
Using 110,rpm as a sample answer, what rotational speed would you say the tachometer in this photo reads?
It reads 1400,rpm
